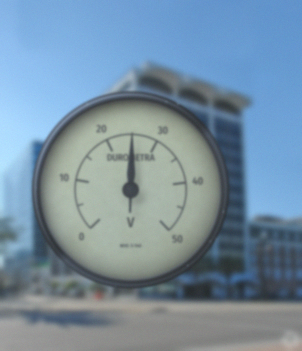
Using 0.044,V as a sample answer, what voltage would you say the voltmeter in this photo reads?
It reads 25,V
